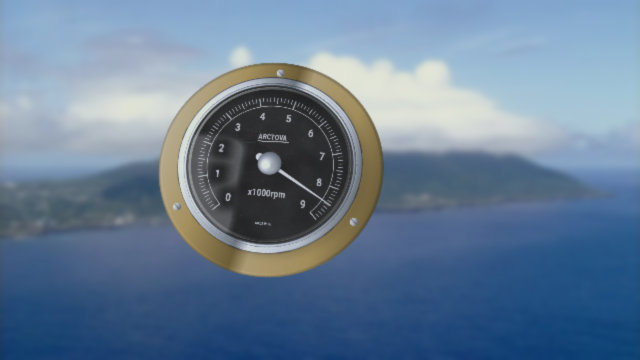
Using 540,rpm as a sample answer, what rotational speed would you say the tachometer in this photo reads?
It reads 8500,rpm
